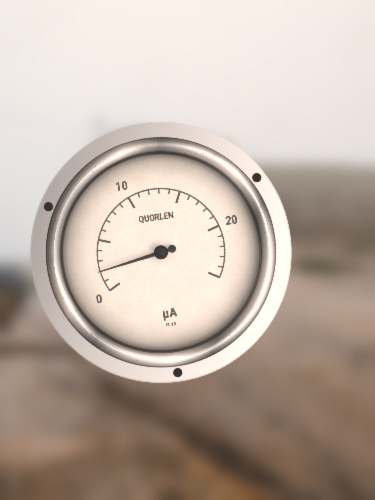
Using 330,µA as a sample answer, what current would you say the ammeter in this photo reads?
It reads 2,µA
